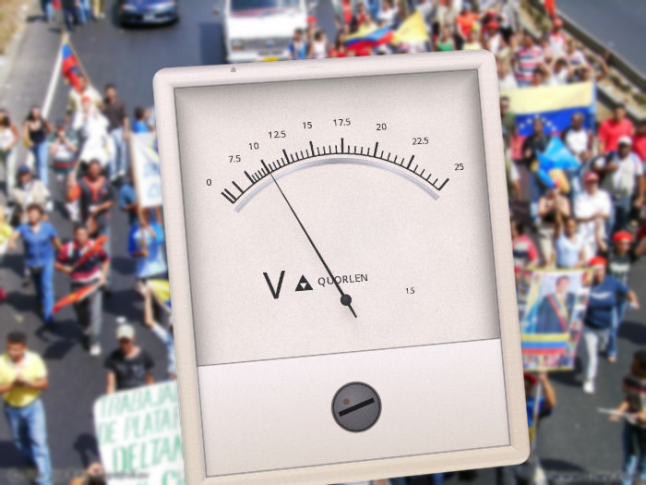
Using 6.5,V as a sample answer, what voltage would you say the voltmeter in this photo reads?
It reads 10,V
